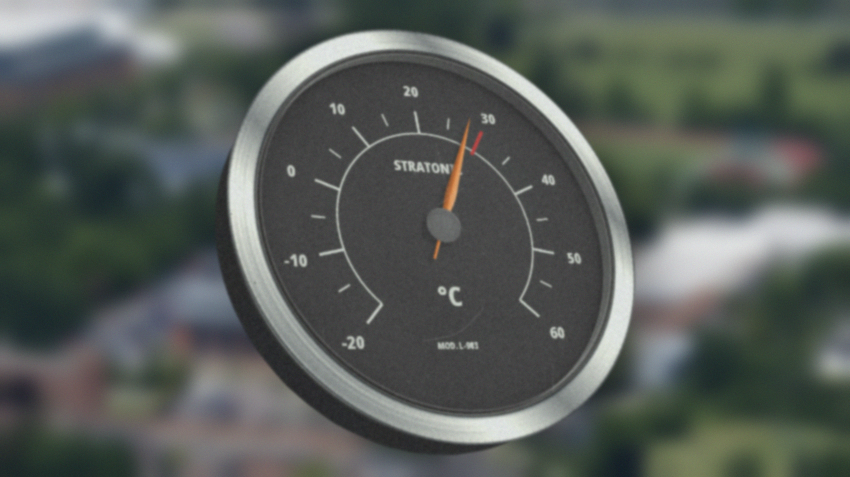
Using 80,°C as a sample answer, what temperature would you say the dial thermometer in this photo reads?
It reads 27.5,°C
